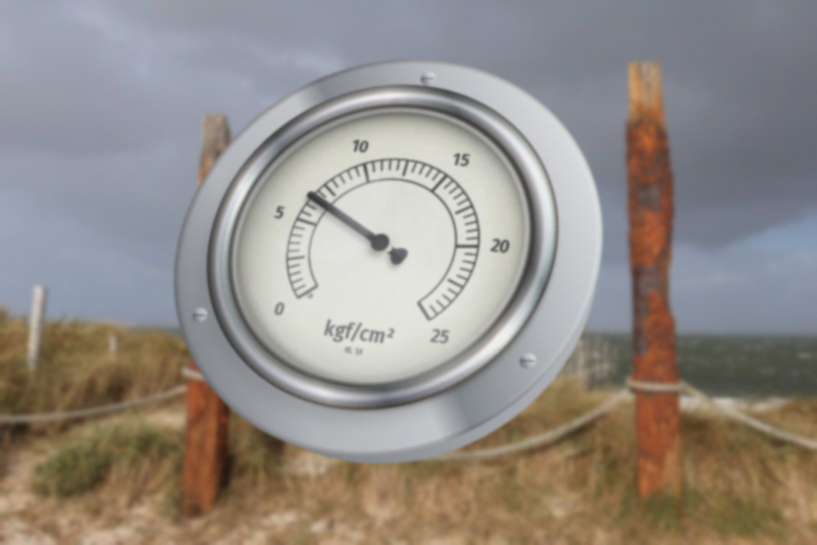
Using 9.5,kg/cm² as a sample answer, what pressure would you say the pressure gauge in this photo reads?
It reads 6.5,kg/cm²
